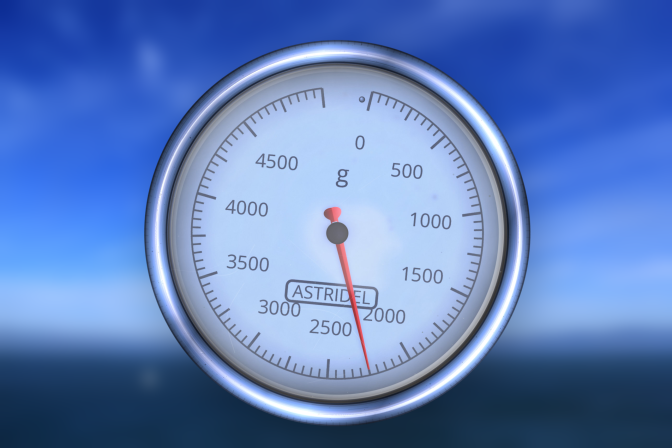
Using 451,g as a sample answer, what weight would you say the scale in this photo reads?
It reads 2250,g
